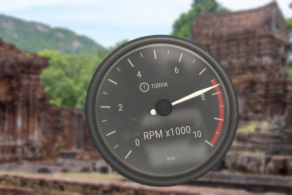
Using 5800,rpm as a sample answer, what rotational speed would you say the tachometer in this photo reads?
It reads 7750,rpm
